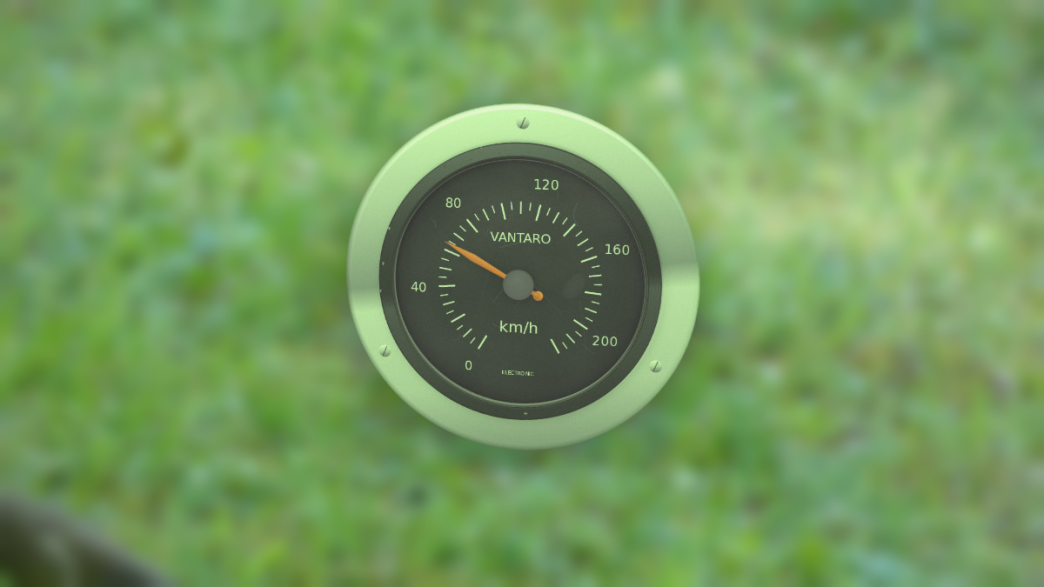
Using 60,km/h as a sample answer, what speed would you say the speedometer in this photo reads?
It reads 65,km/h
